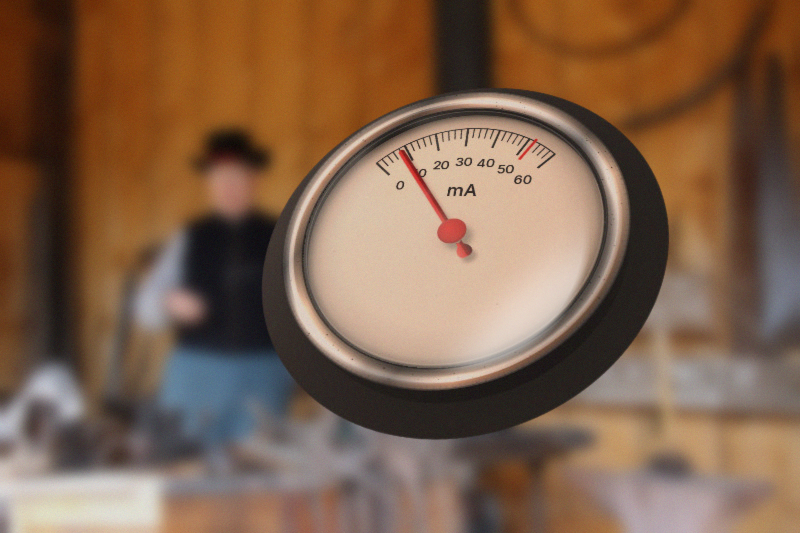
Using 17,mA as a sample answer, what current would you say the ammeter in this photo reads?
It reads 8,mA
